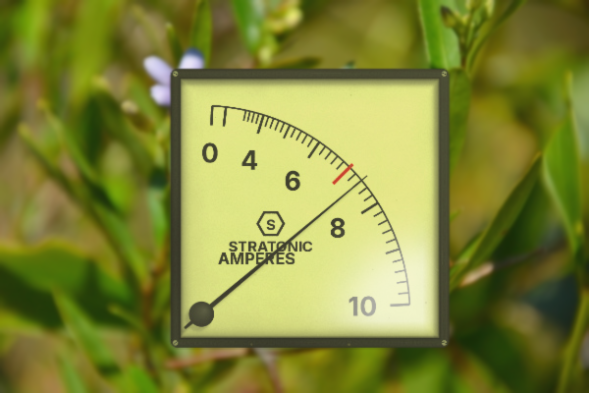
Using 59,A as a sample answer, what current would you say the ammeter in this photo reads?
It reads 7.4,A
